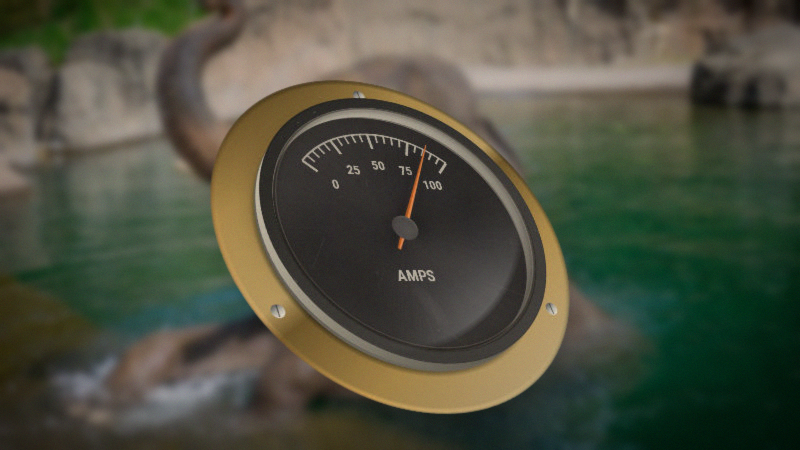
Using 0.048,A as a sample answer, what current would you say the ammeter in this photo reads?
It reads 85,A
